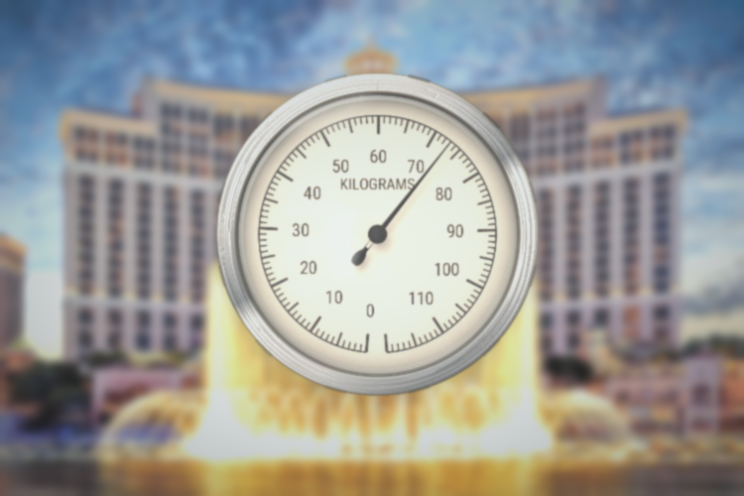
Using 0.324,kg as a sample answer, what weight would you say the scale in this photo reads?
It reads 73,kg
